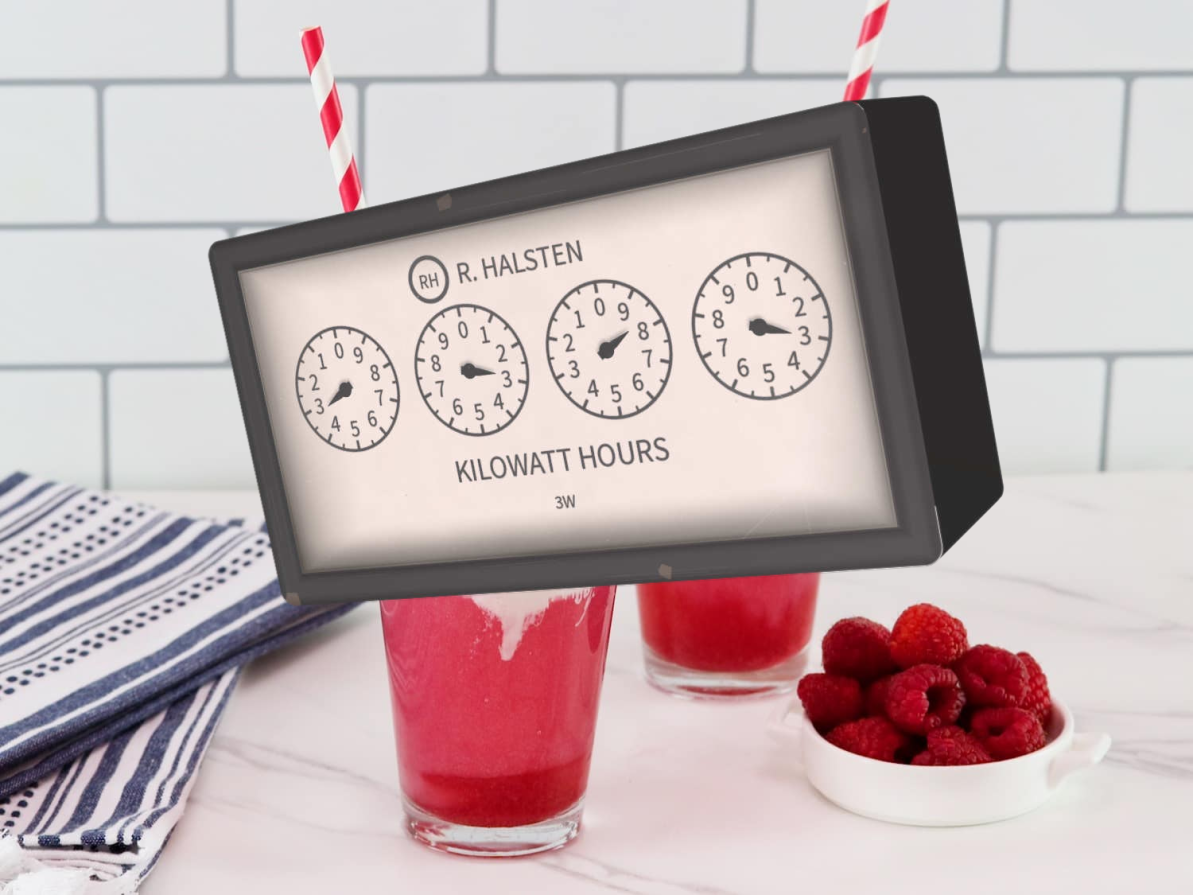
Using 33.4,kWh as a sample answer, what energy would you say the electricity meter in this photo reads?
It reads 3283,kWh
